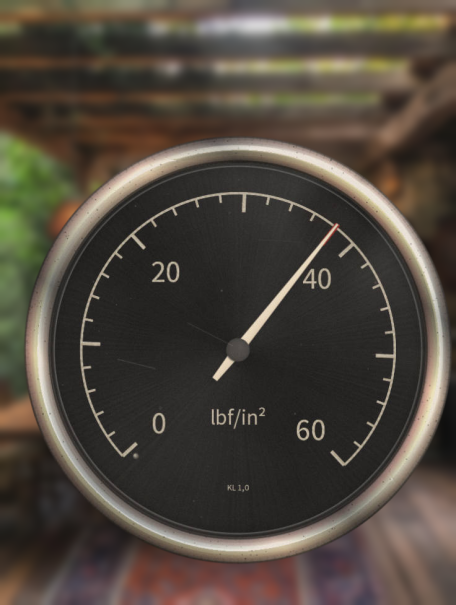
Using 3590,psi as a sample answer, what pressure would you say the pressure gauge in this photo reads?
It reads 38,psi
